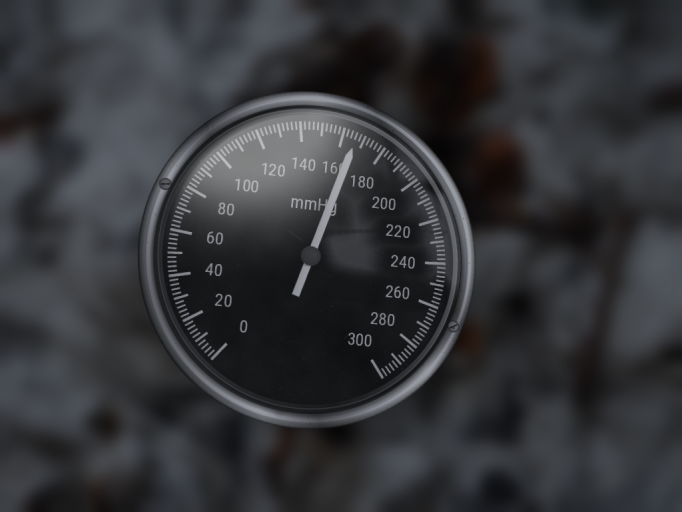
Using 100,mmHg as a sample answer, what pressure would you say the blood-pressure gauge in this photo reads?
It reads 166,mmHg
